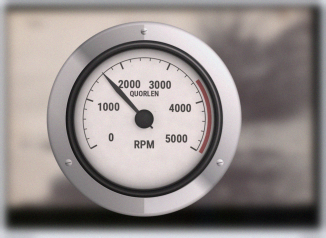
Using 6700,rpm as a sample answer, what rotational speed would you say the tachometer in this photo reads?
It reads 1600,rpm
